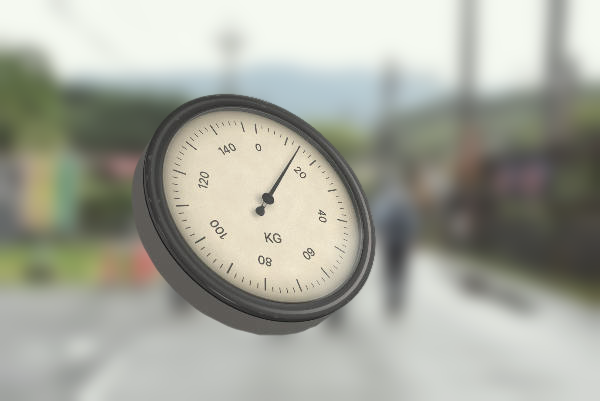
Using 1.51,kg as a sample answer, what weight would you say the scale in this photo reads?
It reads 14,kg
